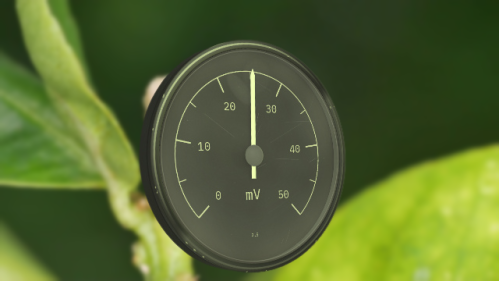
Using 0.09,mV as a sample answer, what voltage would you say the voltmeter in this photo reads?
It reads 25,mV
